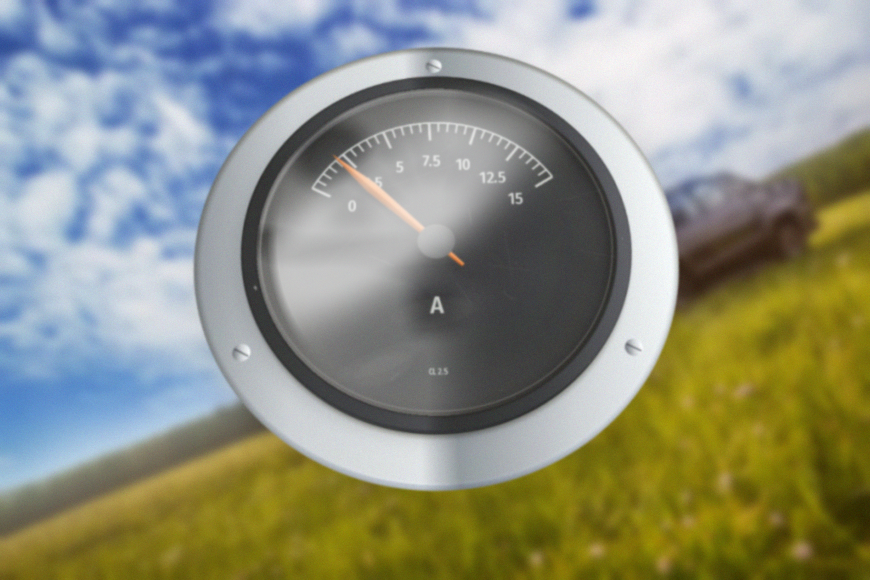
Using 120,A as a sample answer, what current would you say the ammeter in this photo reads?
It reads 2,A
